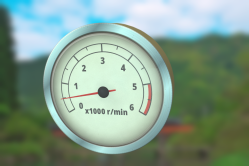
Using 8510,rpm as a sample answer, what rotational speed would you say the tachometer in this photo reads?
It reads 500,rpm
